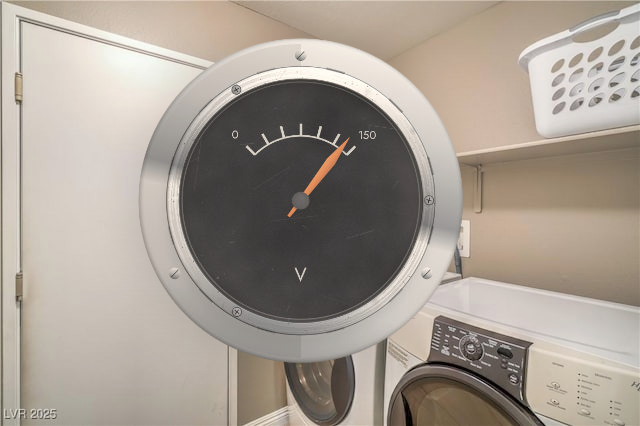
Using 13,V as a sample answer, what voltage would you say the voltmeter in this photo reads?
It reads 137.5,V
